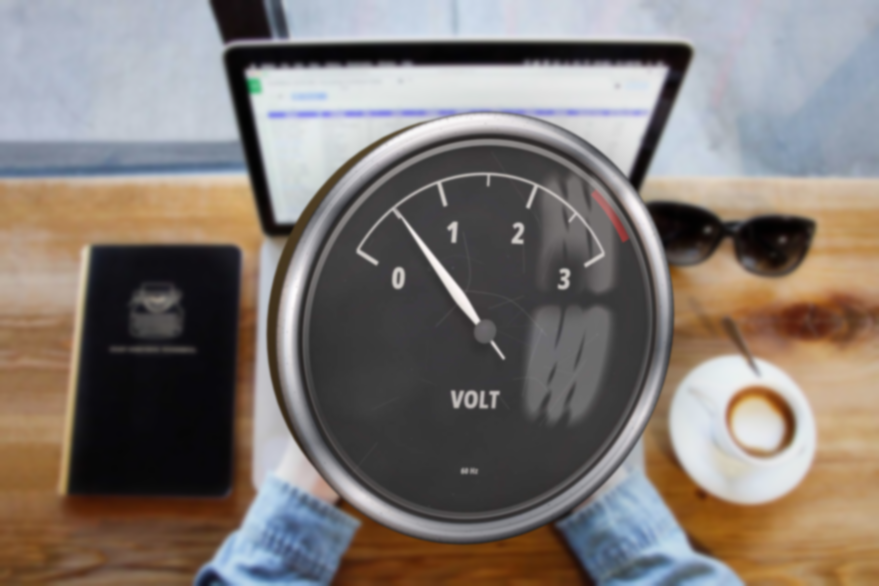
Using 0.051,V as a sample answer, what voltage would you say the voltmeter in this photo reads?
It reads 0.5,V
